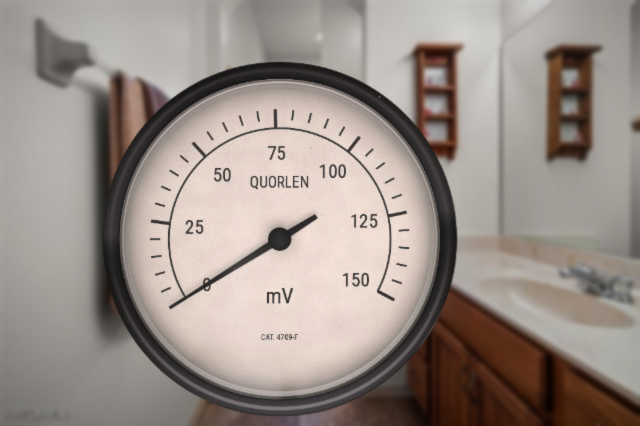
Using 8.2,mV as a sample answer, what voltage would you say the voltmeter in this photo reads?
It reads 0,mV
